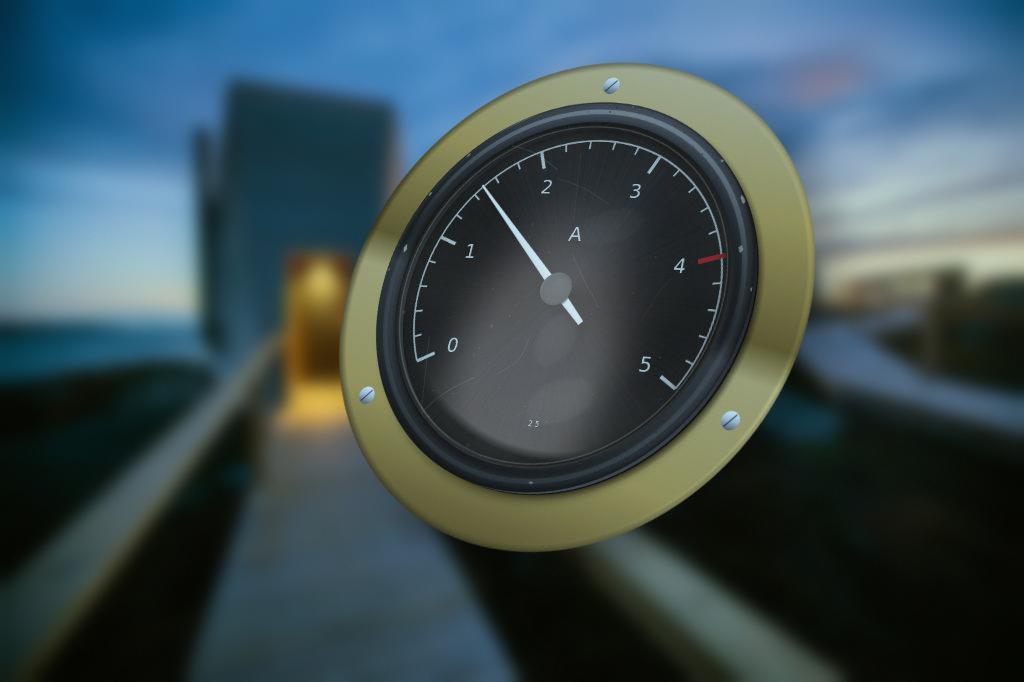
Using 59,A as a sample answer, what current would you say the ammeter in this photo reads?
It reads 1.5,A
